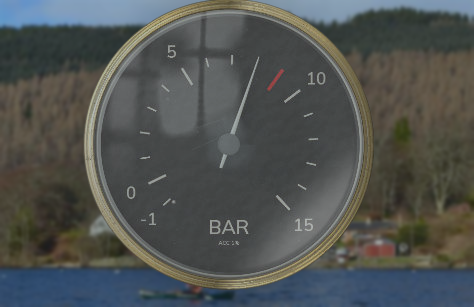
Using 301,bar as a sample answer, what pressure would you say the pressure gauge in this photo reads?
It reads 8,bar
